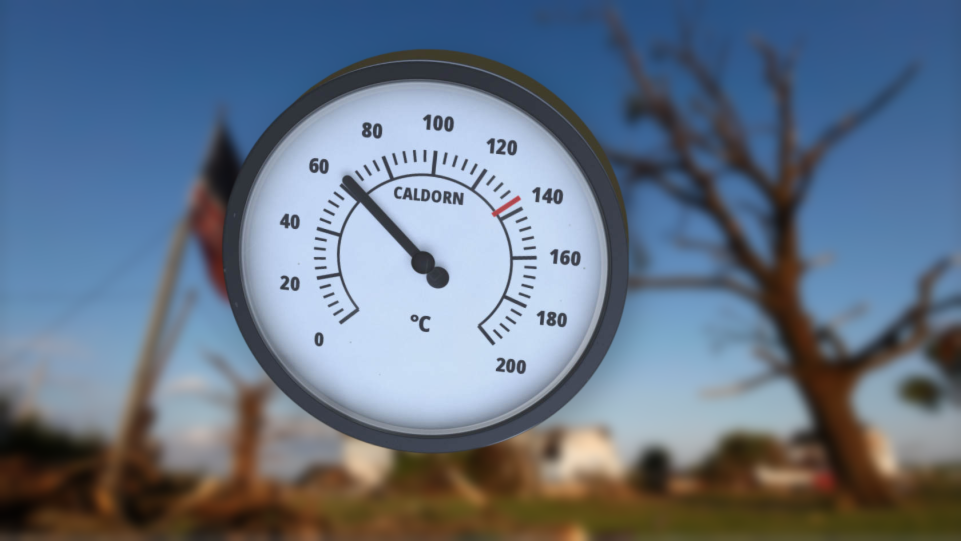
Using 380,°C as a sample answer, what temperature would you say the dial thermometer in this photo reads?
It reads 64,°C
